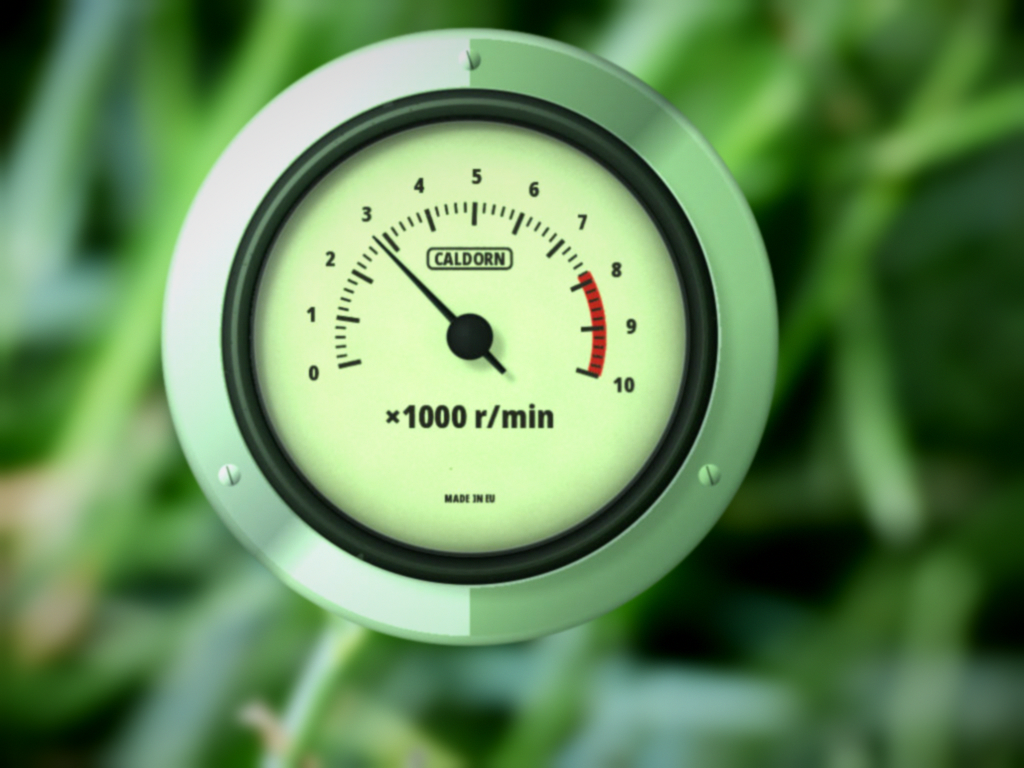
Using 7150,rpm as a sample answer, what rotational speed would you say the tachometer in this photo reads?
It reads 2800,rpm
